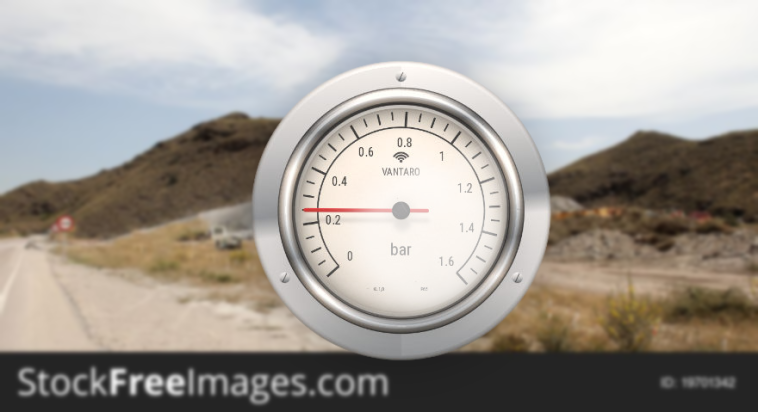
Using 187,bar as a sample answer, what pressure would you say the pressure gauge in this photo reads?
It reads 0.25,bar
